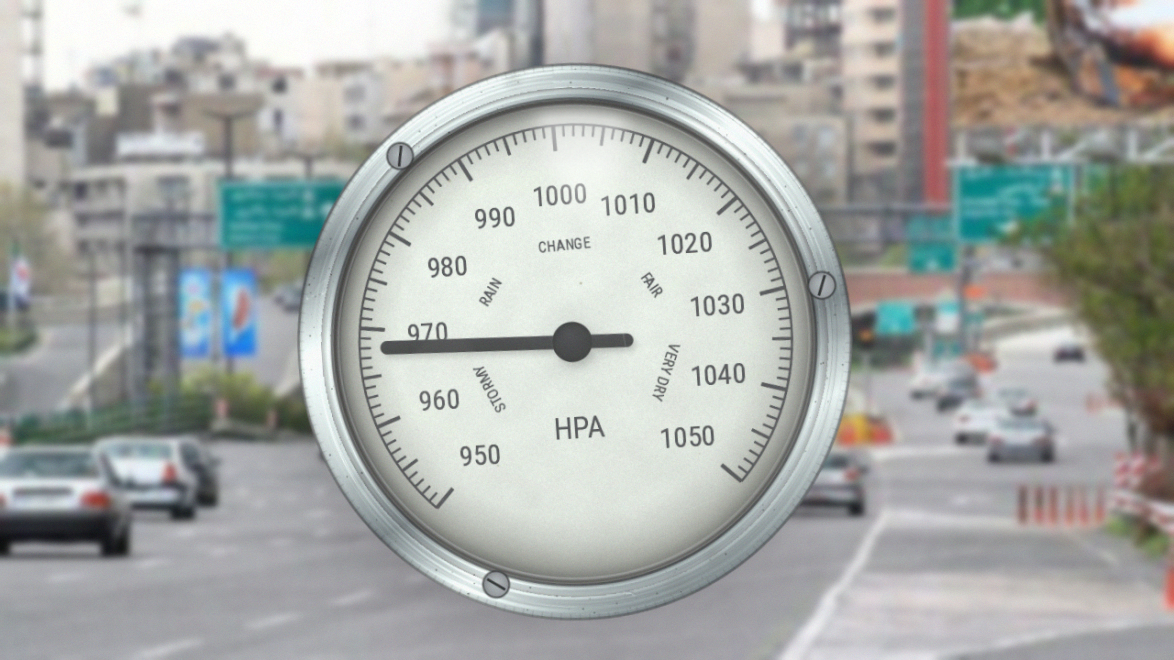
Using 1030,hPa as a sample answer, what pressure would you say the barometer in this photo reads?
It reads 968,hPa
